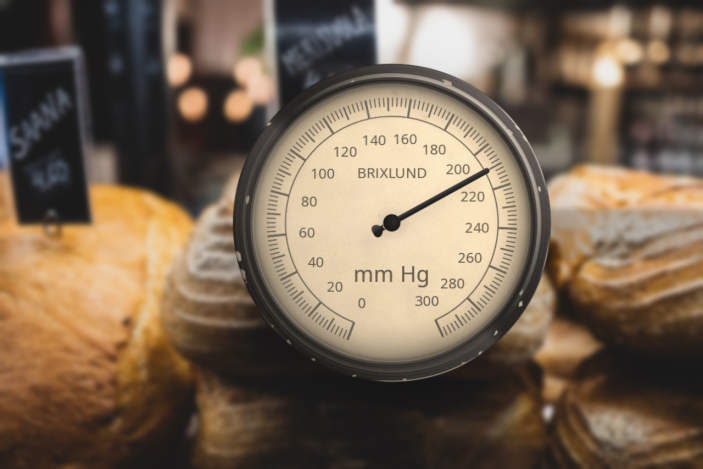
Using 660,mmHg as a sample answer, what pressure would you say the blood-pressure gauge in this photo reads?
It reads 210,mmHg
